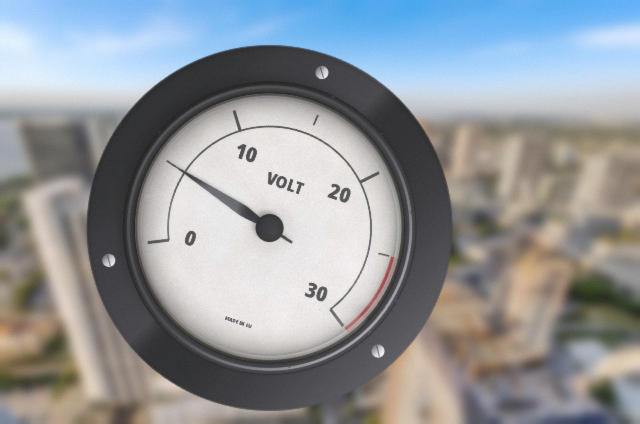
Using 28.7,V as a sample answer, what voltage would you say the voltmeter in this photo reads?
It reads 5,V
